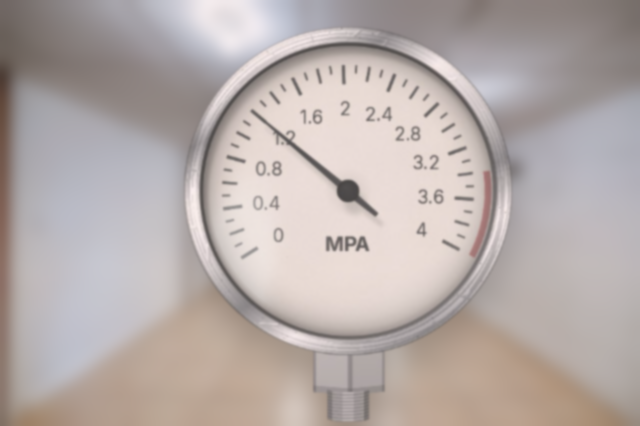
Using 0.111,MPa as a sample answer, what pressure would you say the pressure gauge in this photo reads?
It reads 1.2,MPa
